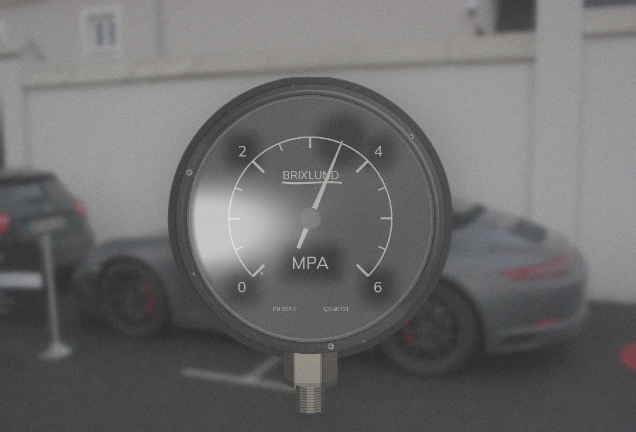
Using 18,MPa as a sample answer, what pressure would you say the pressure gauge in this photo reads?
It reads 3.5,MPa
